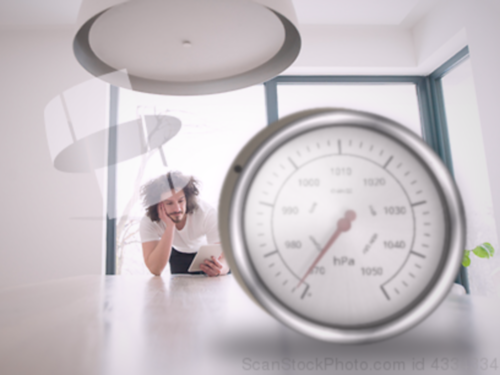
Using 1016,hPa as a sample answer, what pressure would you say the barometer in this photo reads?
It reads 972,hPa
